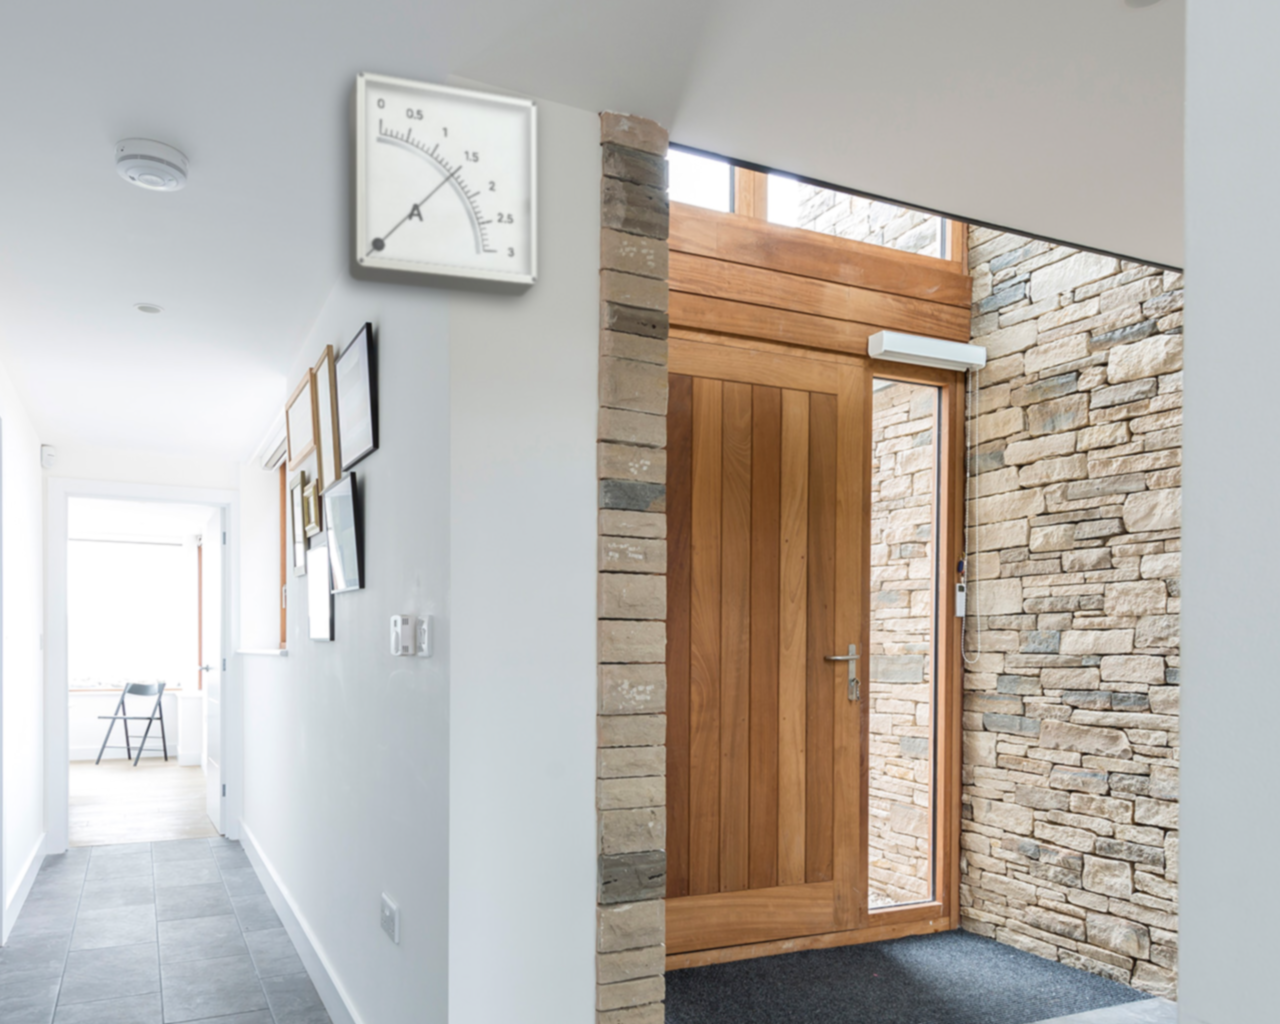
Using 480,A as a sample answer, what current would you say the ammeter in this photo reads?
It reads 1.5,A
